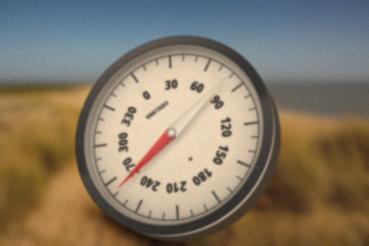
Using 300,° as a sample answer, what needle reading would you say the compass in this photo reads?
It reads 260,°
